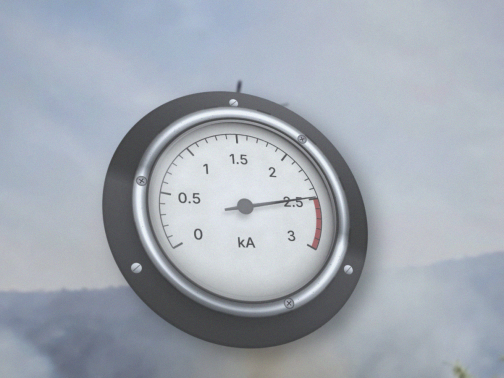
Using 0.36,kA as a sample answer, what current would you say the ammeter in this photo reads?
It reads 2.5,kA
